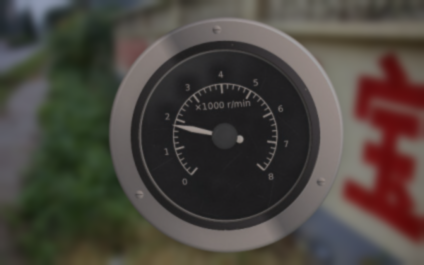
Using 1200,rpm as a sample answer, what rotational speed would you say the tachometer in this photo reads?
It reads 1800,rpm
